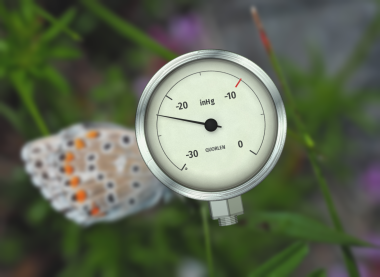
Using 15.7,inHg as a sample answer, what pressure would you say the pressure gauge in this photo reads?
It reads -22.5,inHg
